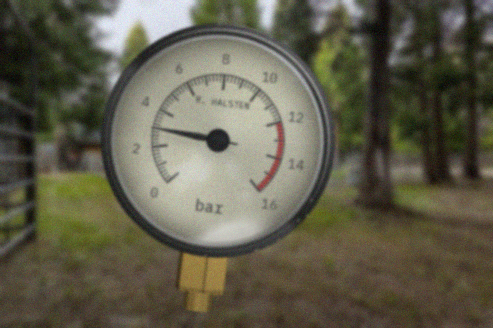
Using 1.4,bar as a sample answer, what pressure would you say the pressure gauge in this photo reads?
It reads 3,bar
